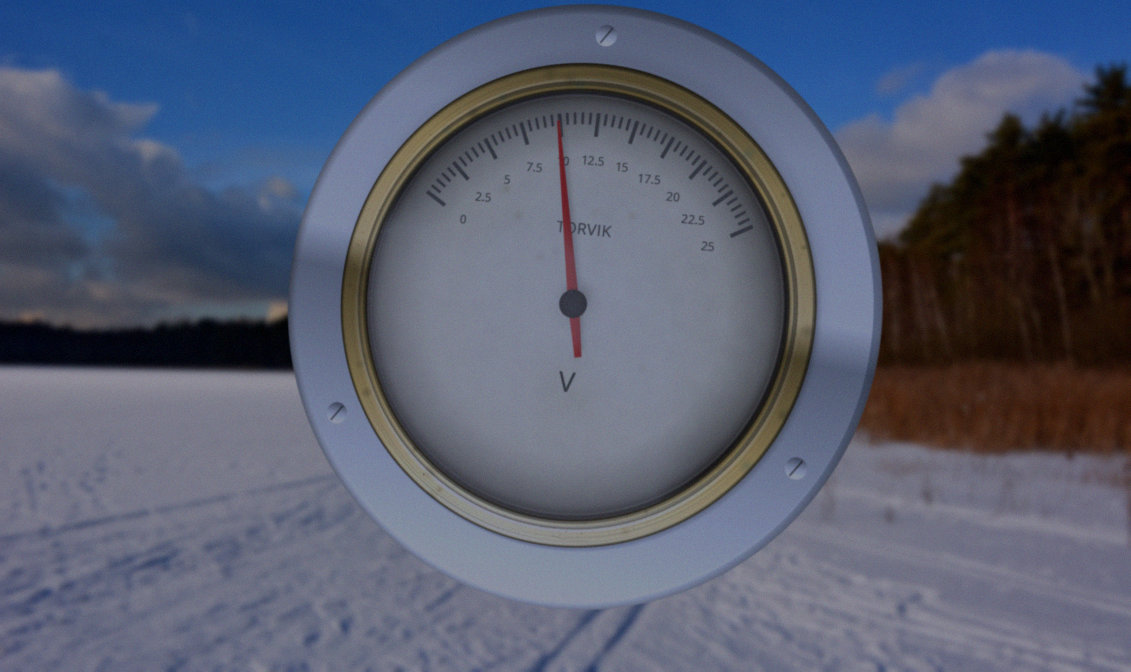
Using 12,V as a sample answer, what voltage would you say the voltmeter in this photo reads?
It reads 10,V
